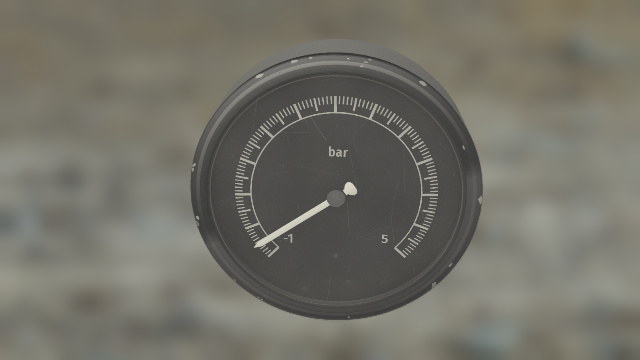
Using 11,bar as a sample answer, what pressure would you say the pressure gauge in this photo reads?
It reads -0.75,bar
